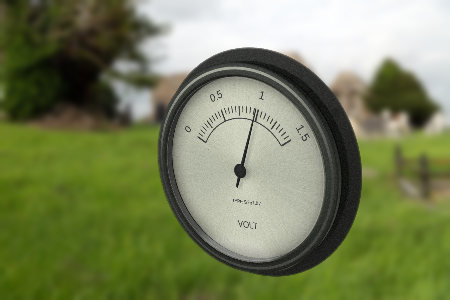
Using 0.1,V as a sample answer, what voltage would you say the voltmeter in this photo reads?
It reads 1,V
